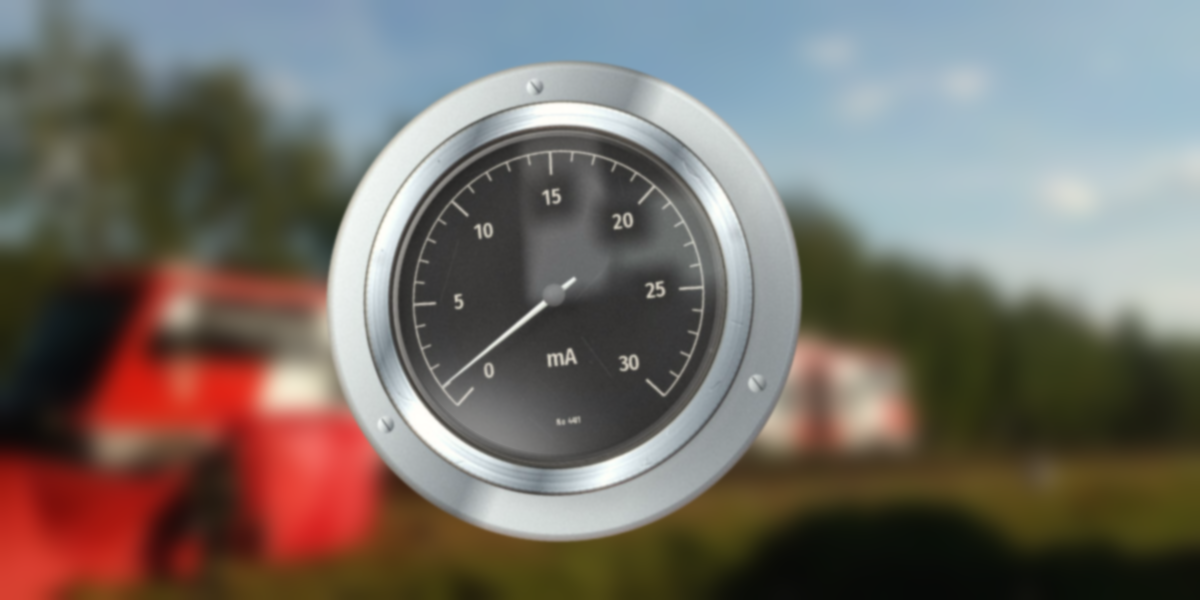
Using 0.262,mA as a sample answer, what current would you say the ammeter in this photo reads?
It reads 1,mA
